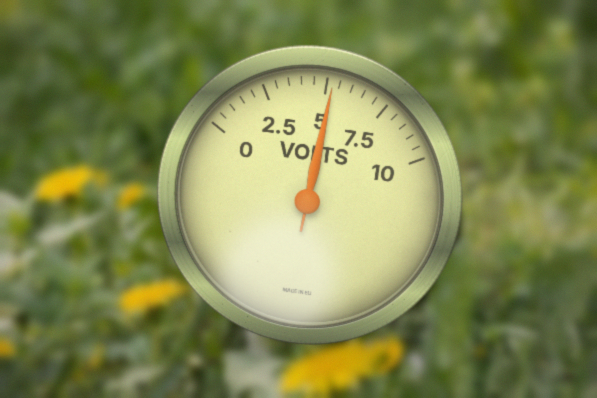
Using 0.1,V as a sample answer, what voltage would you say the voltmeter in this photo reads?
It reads 5.25,V
